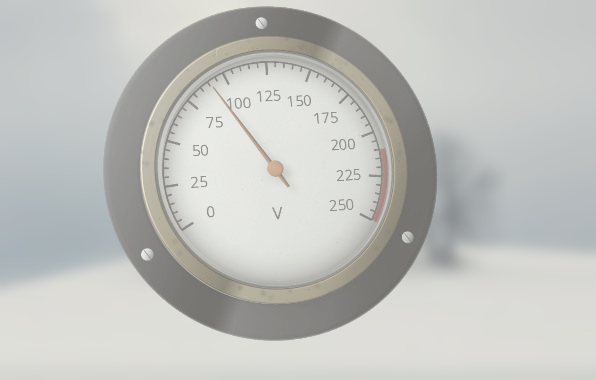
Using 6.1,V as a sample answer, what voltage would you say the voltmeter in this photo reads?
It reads 90,V
